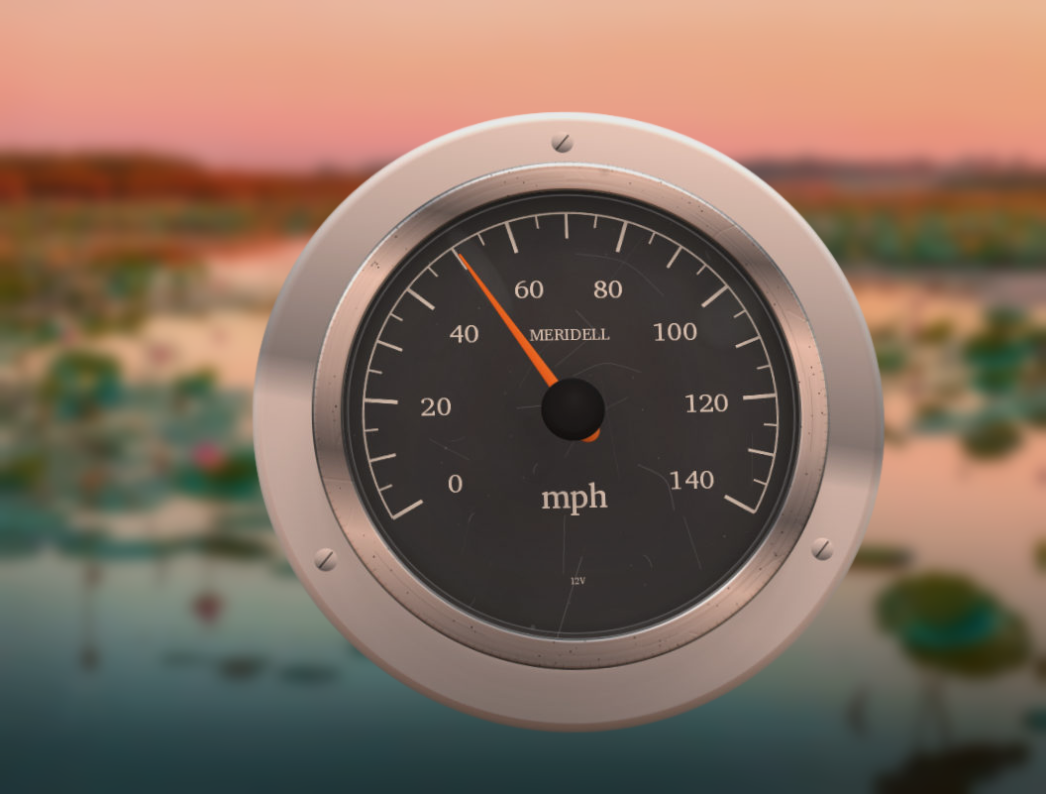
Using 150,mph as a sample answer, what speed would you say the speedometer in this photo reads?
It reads 50,mph
